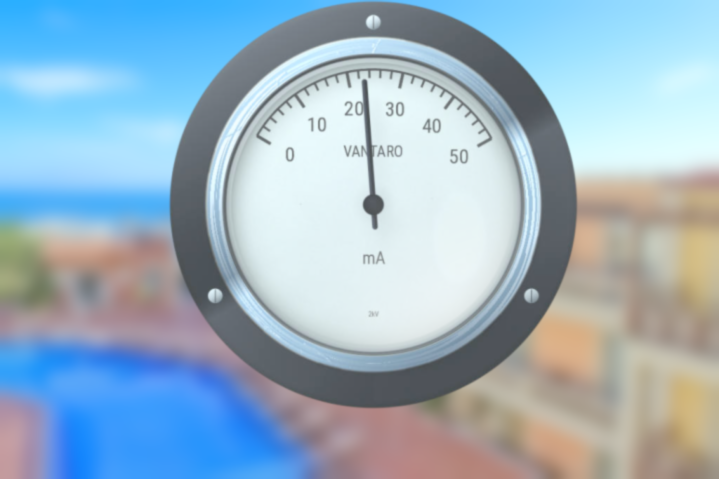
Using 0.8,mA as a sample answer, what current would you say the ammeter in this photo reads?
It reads 23,mA
